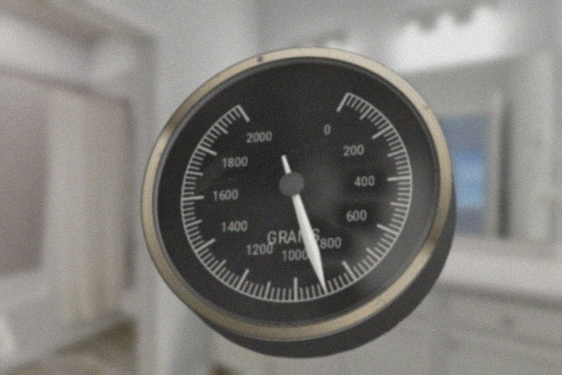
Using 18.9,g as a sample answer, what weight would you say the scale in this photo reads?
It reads 900,g
